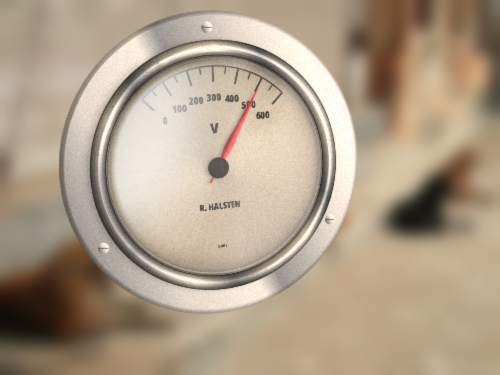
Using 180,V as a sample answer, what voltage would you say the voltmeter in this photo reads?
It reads 500,V
